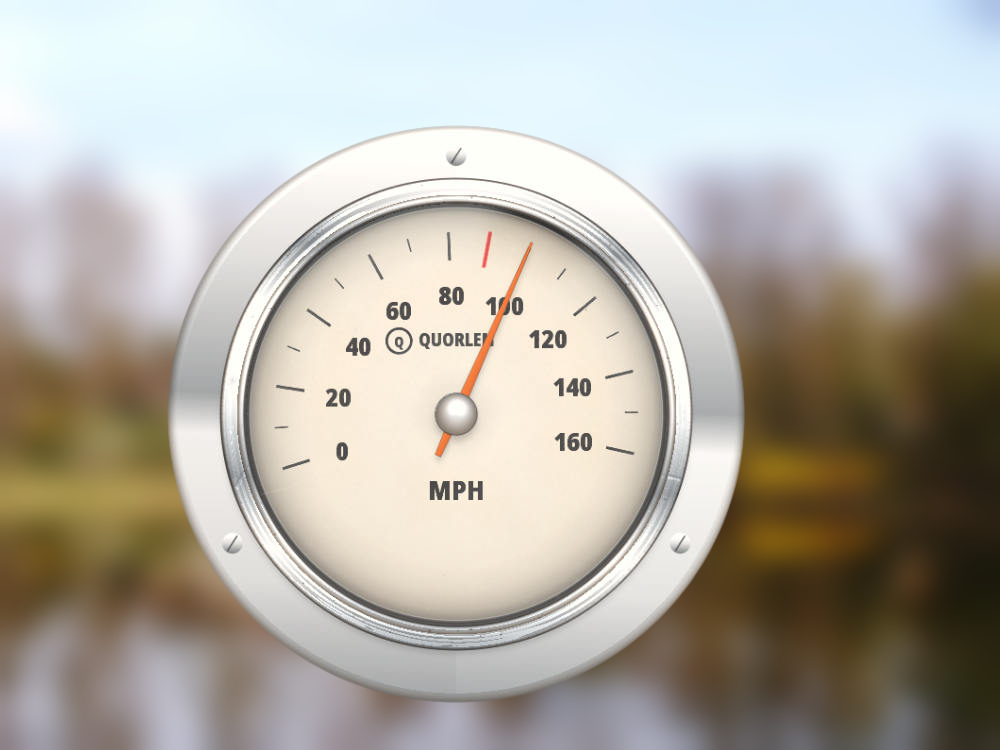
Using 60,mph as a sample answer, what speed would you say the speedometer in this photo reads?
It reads 100,mph
